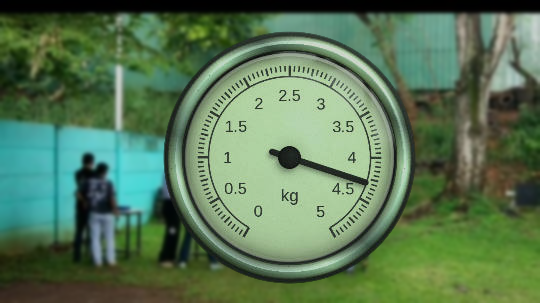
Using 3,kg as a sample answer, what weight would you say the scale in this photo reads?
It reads 4.3,kg
